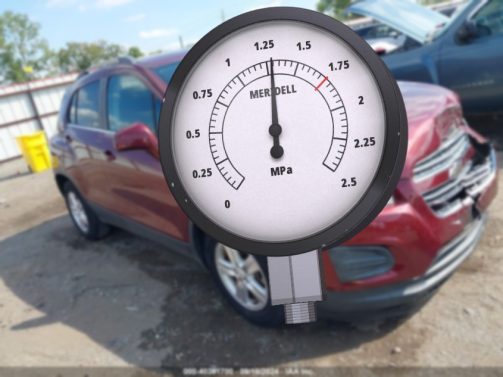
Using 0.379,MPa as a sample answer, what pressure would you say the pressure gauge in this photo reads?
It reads 1.3,MPa
